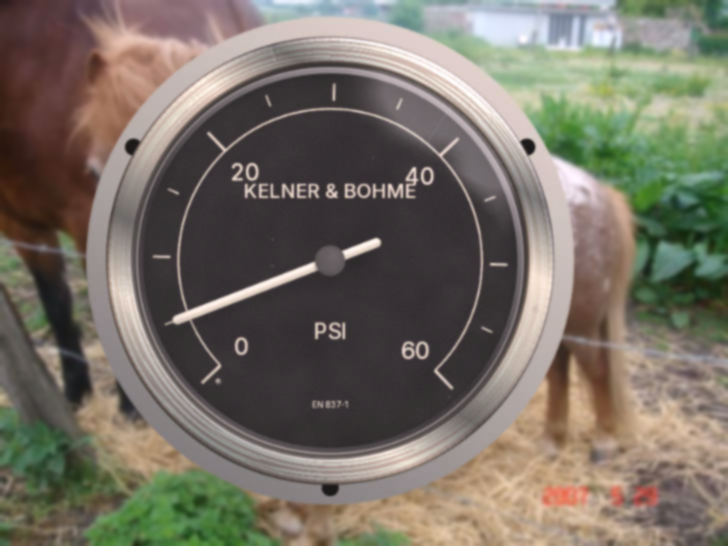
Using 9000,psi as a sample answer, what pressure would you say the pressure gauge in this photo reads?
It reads 5,psi
